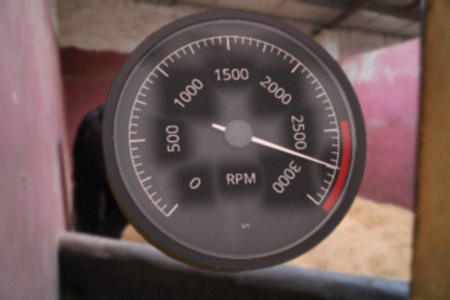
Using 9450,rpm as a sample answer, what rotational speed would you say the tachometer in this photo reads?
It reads 2750,rpm
